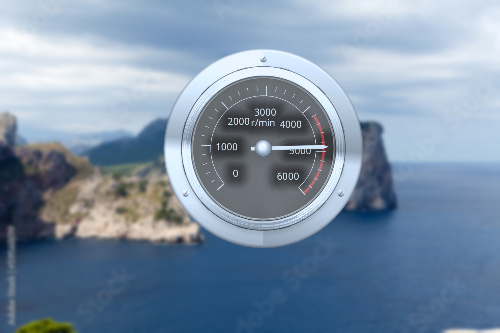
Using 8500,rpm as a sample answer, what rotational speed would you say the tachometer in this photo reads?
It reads 4900,rpm
